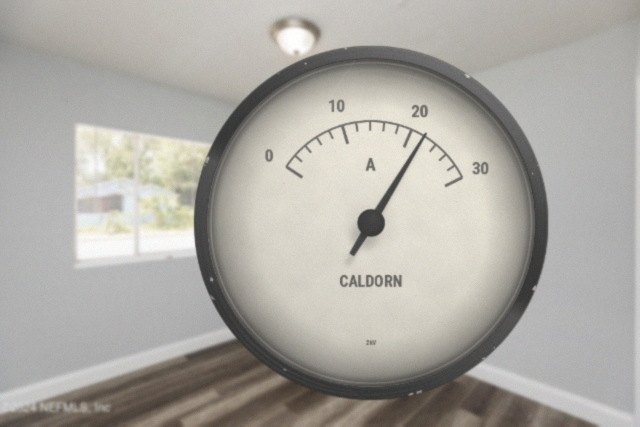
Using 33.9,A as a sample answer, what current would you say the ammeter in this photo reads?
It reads 22,A
